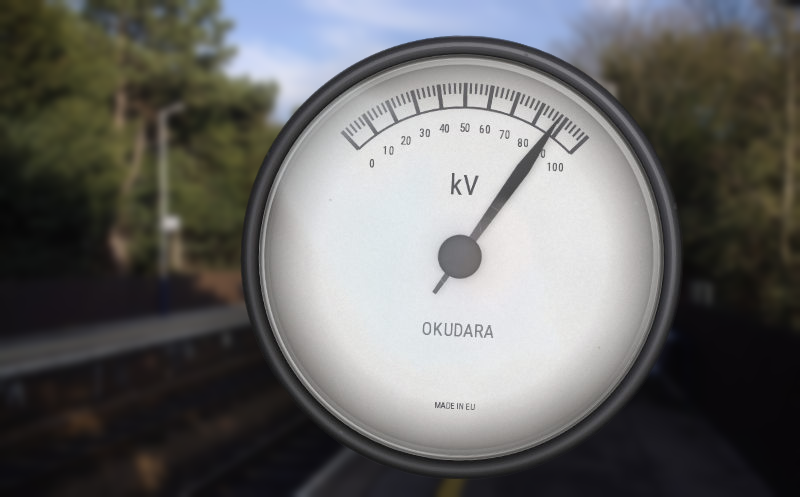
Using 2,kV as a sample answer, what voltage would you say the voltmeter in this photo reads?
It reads 88,kV
